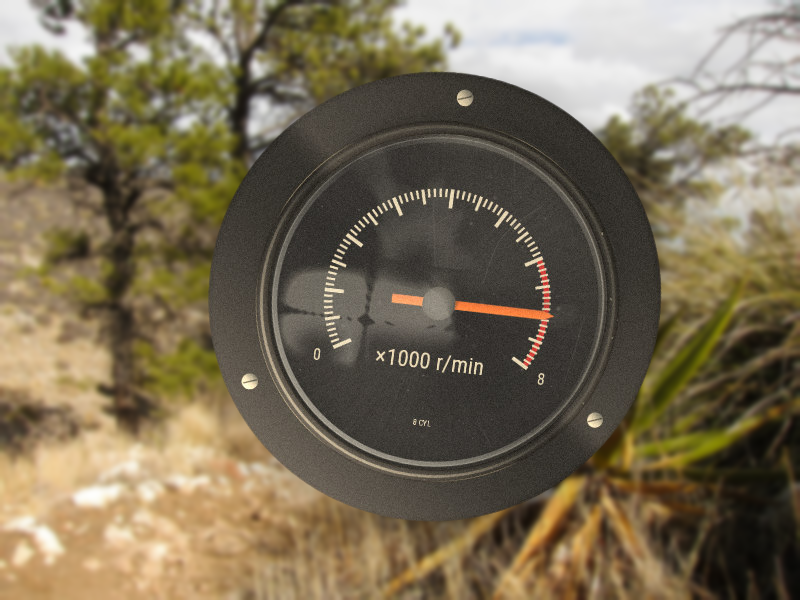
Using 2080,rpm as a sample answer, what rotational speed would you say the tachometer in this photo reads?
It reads 7000,rpm
